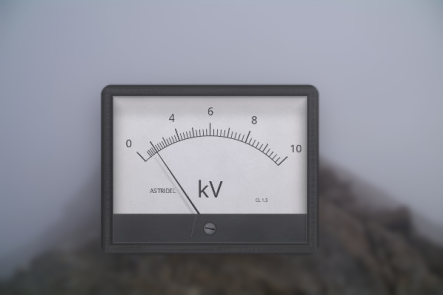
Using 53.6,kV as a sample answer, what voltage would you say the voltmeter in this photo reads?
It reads 2,kV
